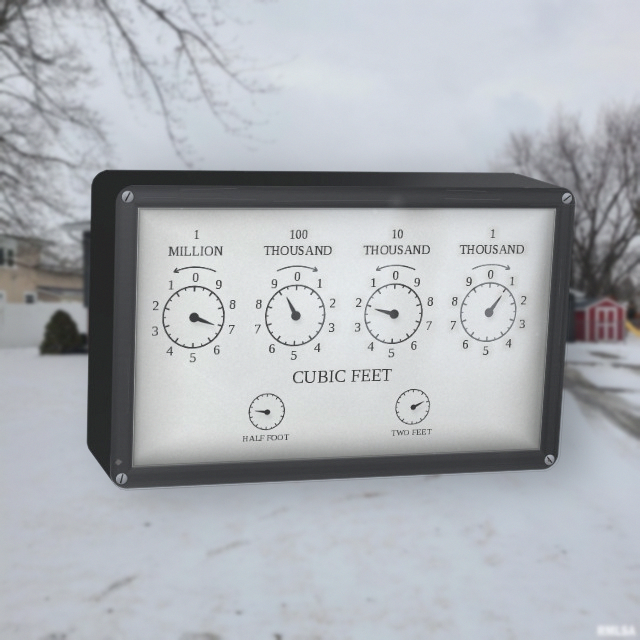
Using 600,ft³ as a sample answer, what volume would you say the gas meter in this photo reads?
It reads 692100,ft³
